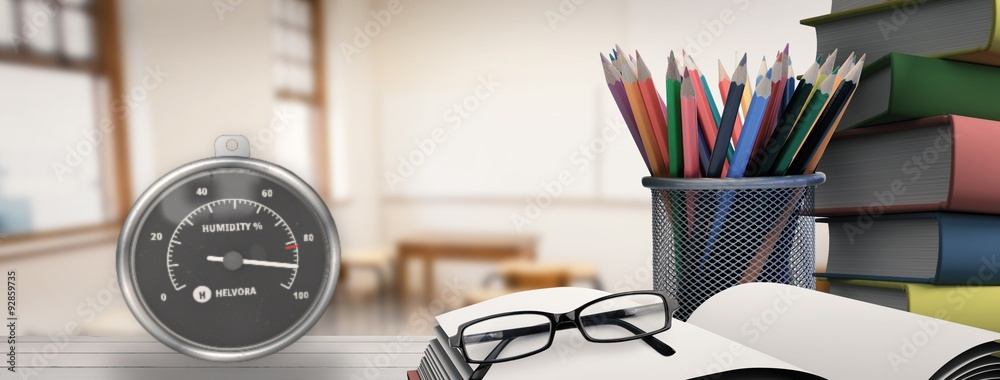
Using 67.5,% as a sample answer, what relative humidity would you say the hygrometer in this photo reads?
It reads 90,%
